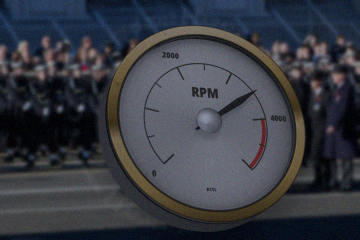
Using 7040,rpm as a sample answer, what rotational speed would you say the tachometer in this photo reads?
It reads 3500,rpm
